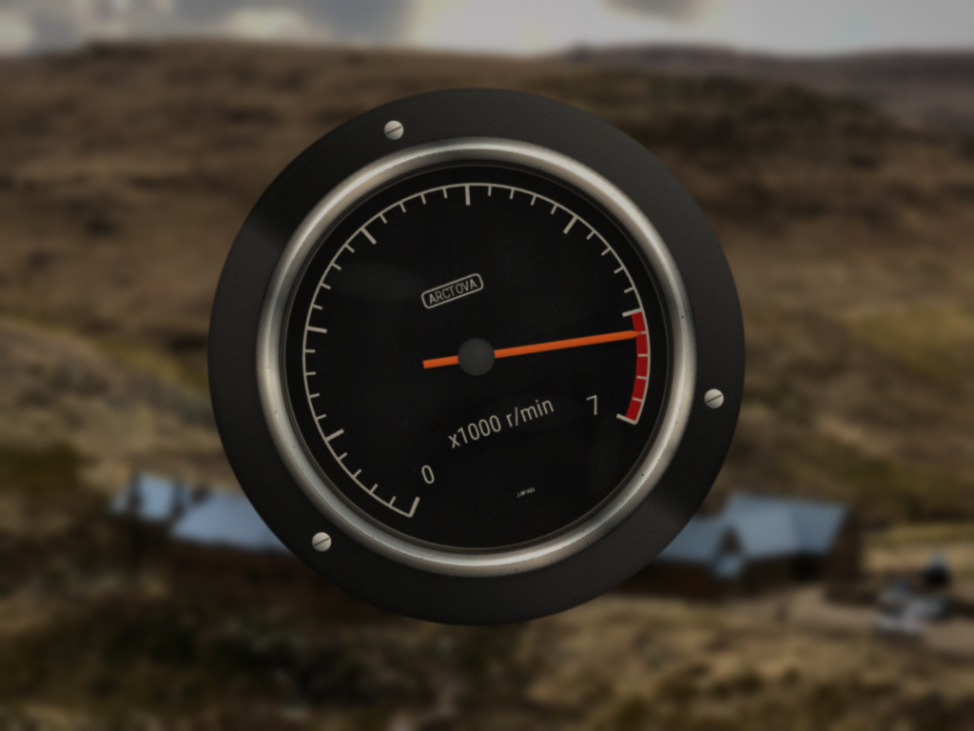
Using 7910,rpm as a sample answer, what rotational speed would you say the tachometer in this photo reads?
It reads 6200,rpm
